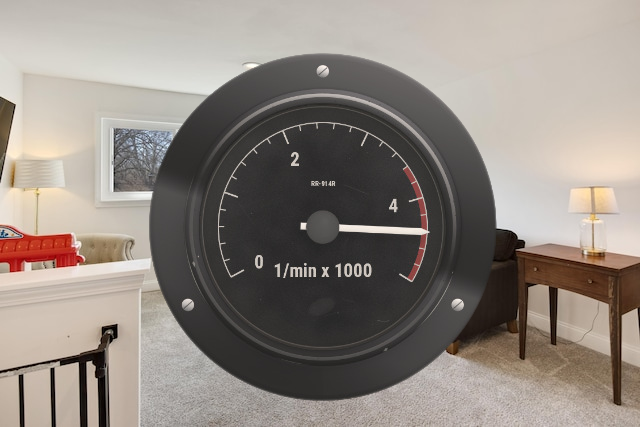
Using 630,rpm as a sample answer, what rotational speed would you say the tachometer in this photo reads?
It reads 4400,rpm
